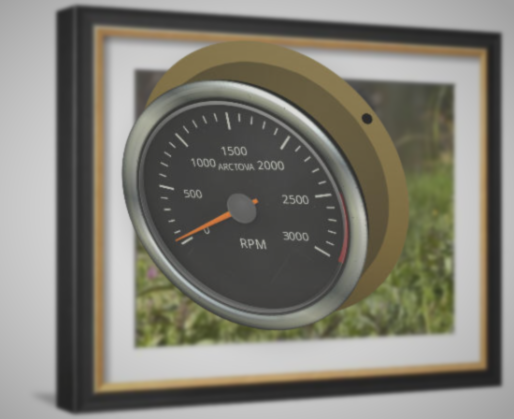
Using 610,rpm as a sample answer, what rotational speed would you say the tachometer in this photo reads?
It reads 50,rpm
